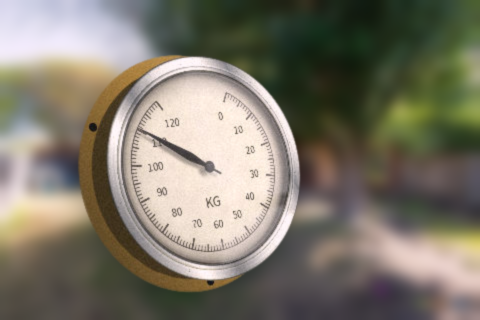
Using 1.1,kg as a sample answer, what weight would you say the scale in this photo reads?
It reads 110,kg
